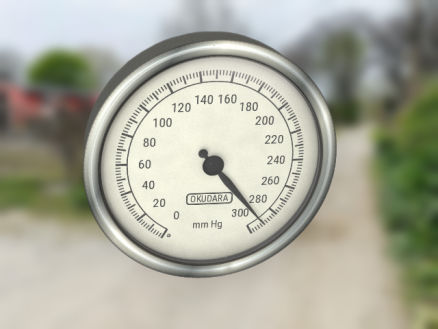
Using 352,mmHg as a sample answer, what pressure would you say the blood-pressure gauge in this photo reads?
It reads 290,mmHg
